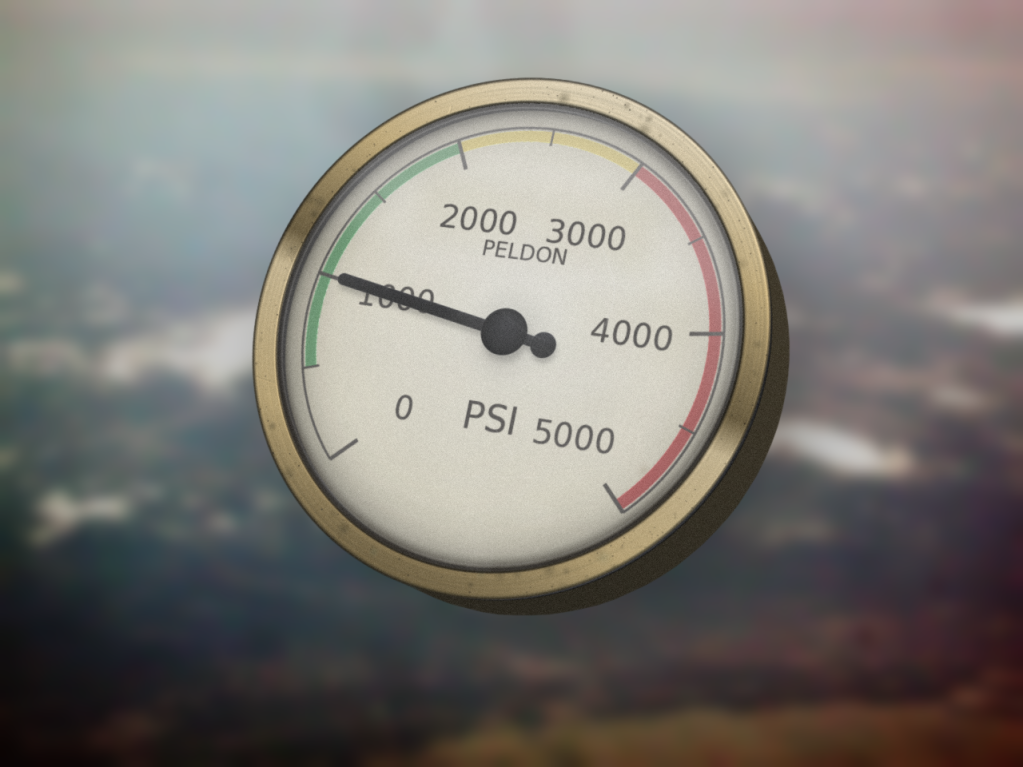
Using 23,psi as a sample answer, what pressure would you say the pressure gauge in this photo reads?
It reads 1000,psi
